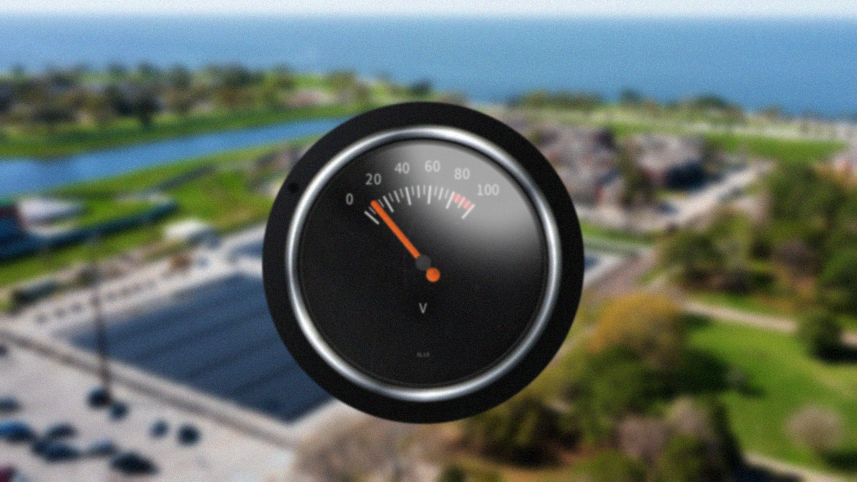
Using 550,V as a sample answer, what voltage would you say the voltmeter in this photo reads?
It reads 10,V
